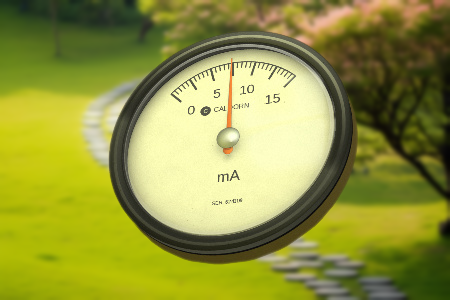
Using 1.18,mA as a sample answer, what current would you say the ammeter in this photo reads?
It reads 7.5,mA
